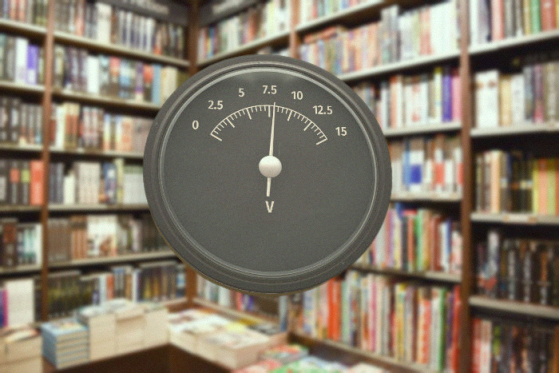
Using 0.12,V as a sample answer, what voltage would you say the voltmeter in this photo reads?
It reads 8,V
